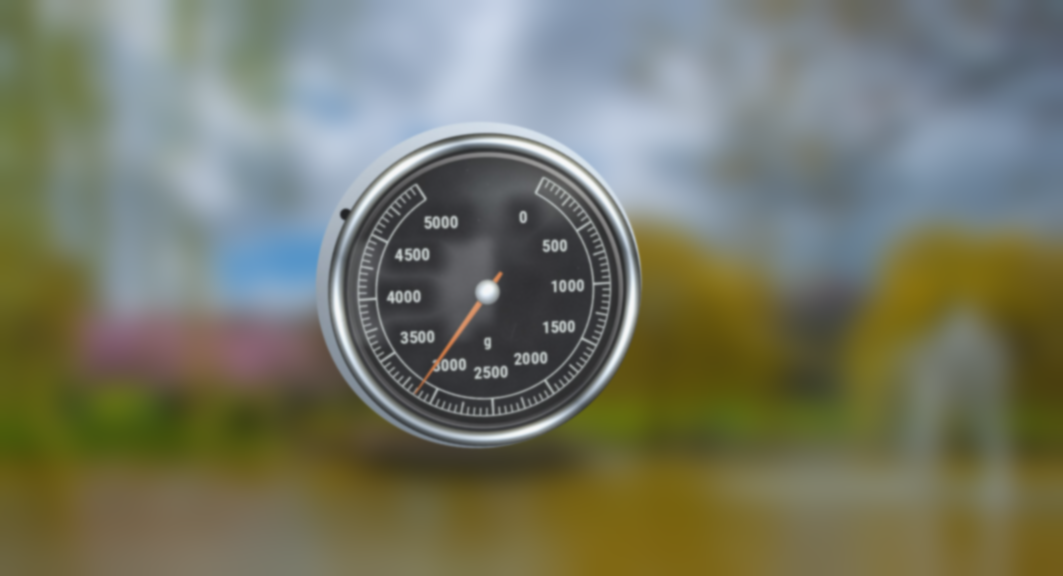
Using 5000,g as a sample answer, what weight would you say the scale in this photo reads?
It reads 3150,g
